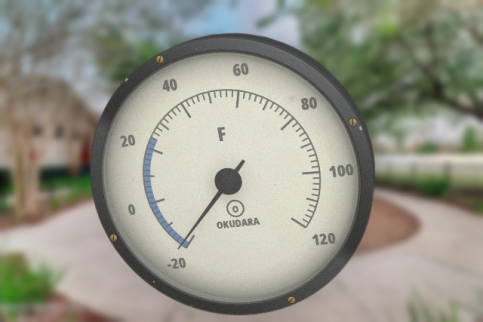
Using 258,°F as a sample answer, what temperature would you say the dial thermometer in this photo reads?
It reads -18,°F
